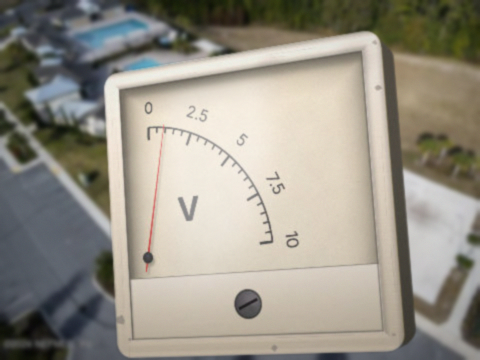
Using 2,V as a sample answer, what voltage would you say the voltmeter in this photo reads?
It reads 1,V
